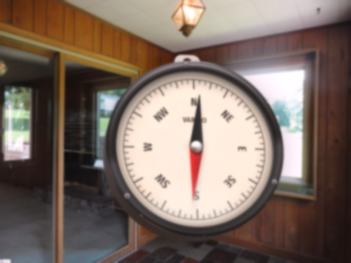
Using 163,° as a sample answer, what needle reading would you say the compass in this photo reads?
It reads 185,°
